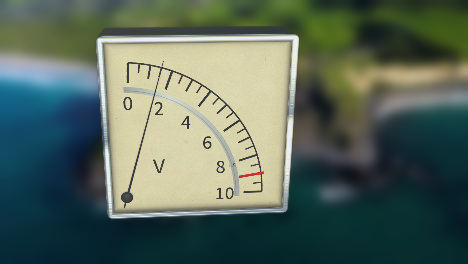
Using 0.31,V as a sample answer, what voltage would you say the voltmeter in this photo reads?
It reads 1.5,V
